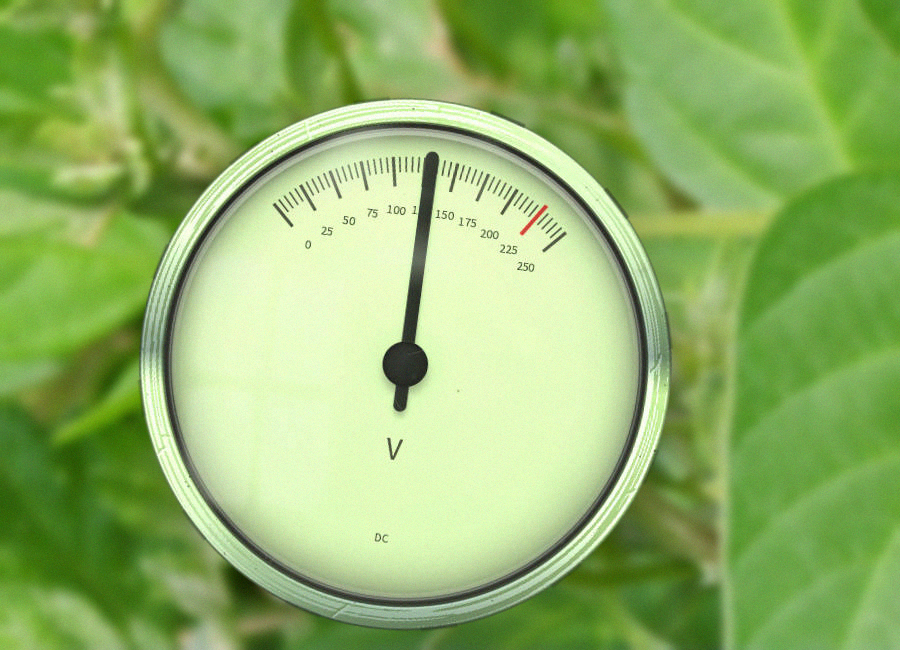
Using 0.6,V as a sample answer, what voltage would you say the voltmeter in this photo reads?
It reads 130,V
